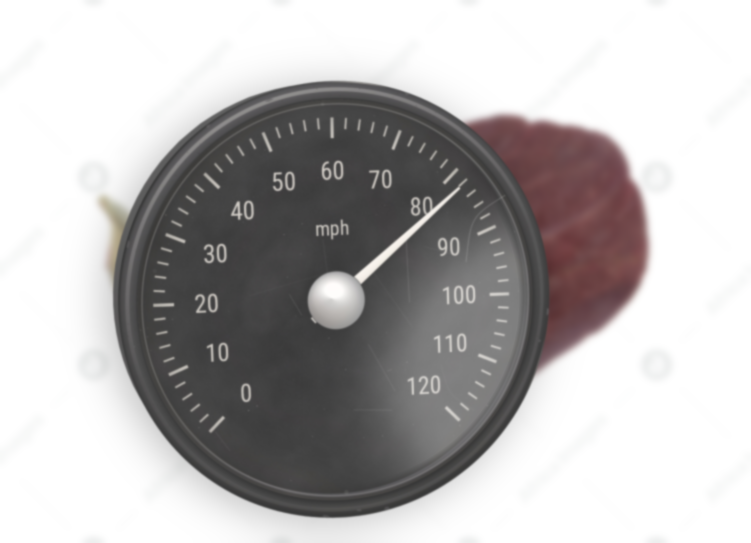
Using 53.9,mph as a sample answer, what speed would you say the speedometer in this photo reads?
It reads 82,mph
